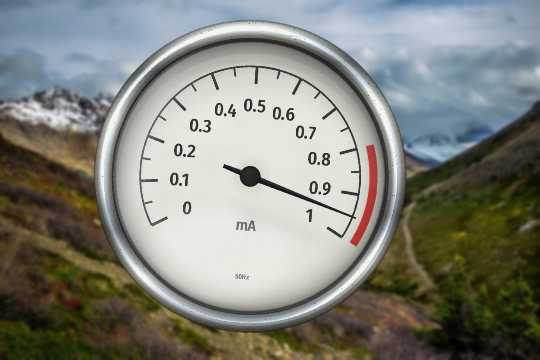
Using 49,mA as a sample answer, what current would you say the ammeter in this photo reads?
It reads 0.95,mA
